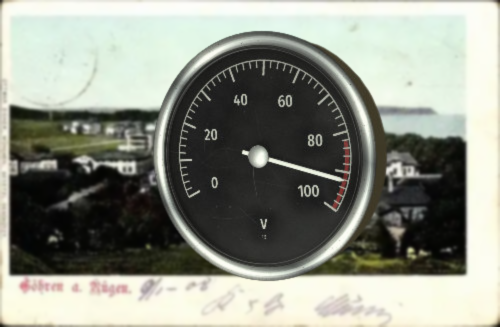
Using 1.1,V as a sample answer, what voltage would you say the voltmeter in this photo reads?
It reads 92,V
